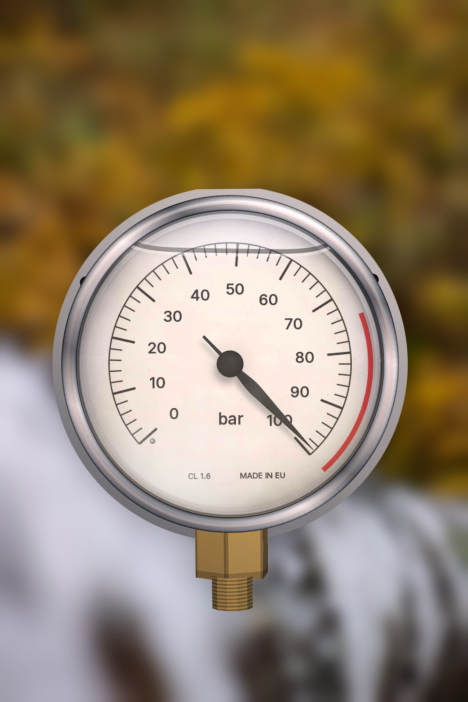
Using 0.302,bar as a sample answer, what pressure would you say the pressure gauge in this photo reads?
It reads 99,bar
